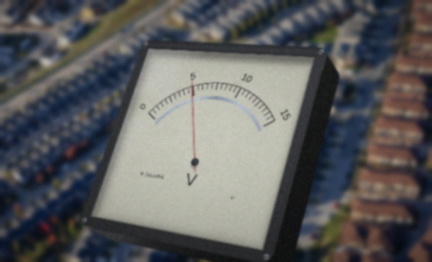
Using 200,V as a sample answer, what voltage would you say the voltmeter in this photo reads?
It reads 5,V
